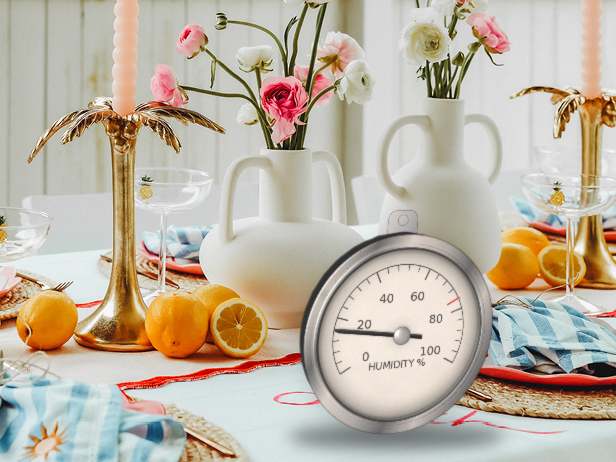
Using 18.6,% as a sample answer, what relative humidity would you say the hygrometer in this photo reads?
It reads 16,%
